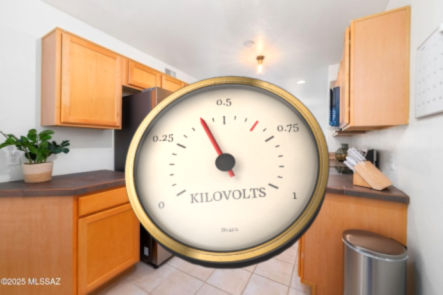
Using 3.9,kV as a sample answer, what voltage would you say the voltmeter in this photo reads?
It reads 0.4,kV
